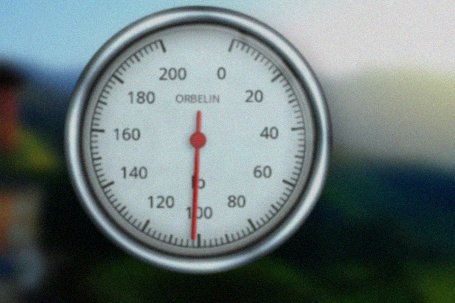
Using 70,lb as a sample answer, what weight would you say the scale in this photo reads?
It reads 102,lb
